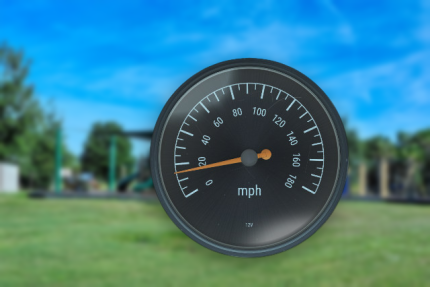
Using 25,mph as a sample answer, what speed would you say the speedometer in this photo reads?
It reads 15,mph
